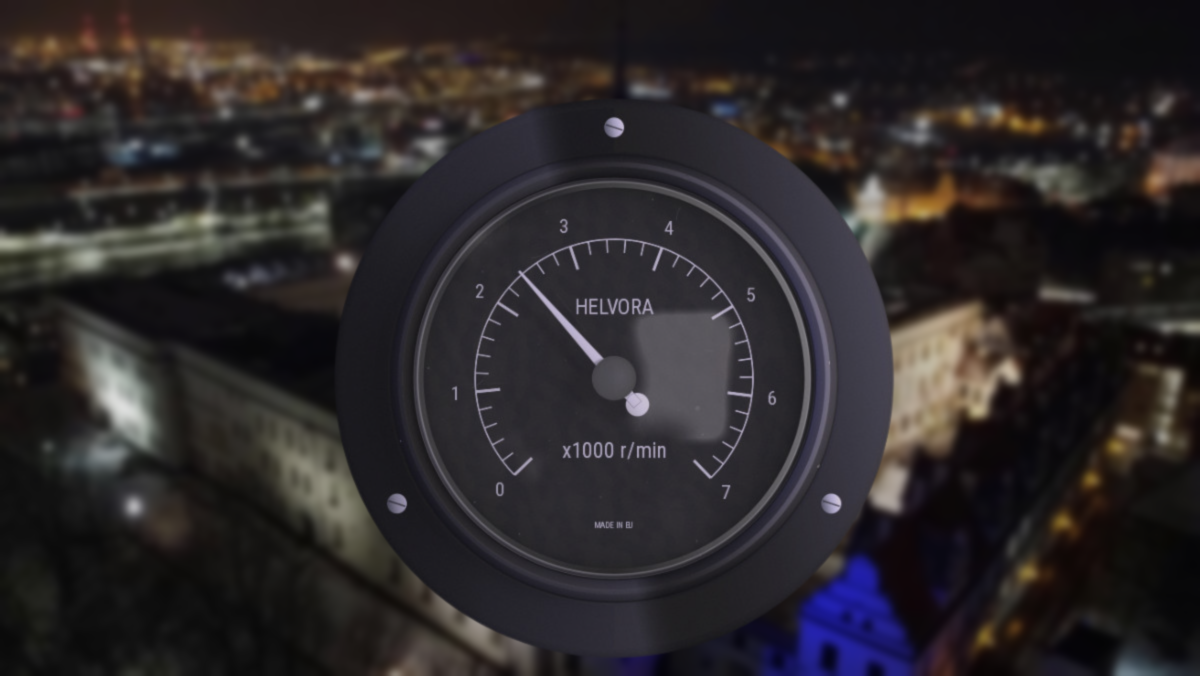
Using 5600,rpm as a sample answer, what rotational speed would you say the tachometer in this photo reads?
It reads 2400,rpm
